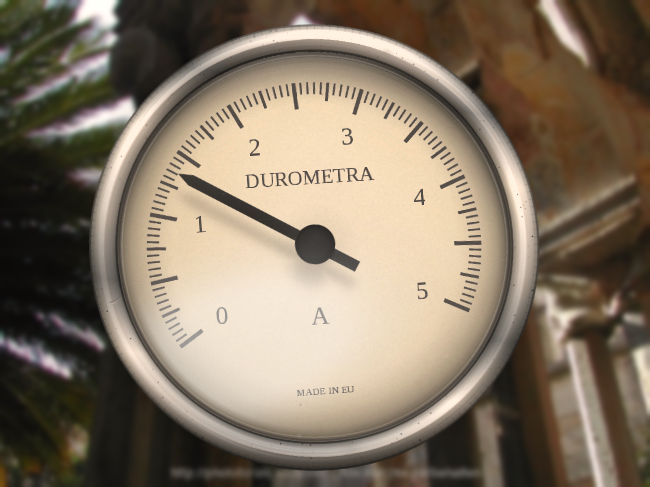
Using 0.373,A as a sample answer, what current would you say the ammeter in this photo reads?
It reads 1.35,A
